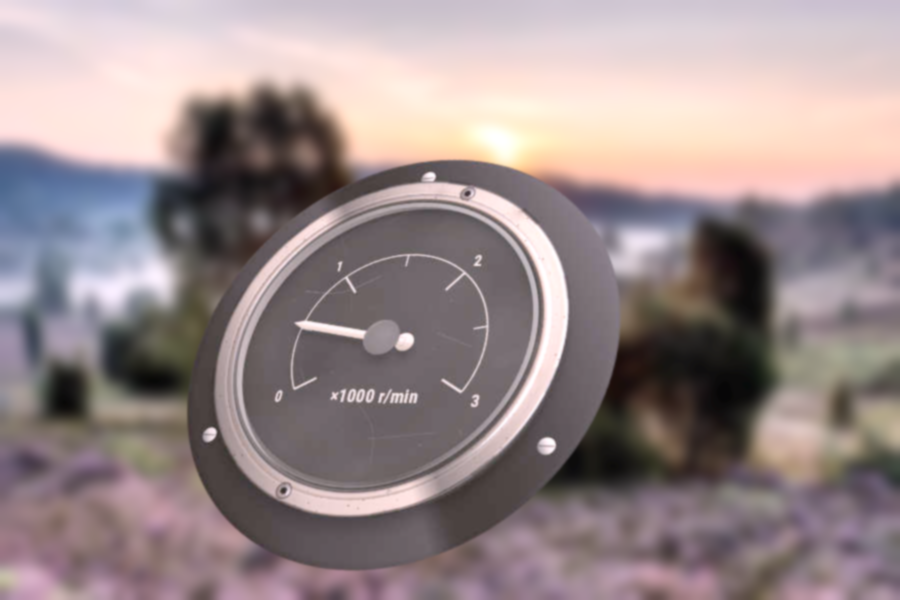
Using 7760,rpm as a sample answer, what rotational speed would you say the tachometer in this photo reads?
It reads 500,rpm
